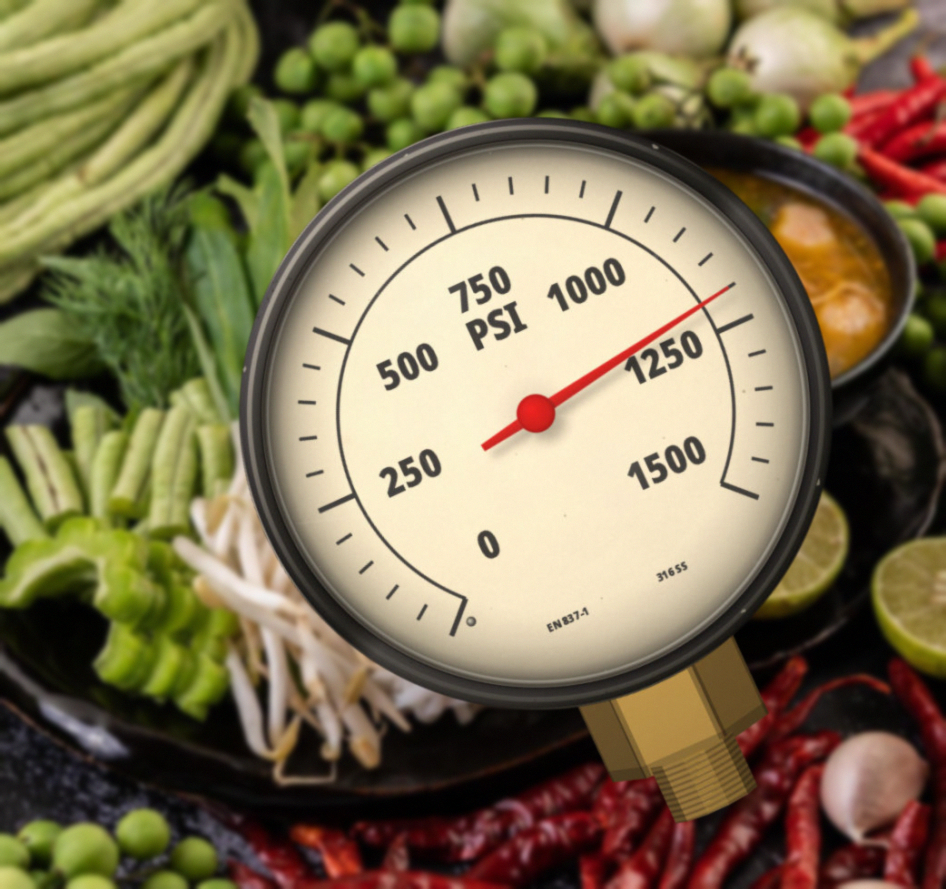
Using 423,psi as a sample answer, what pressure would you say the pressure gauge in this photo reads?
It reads 1200,psi
